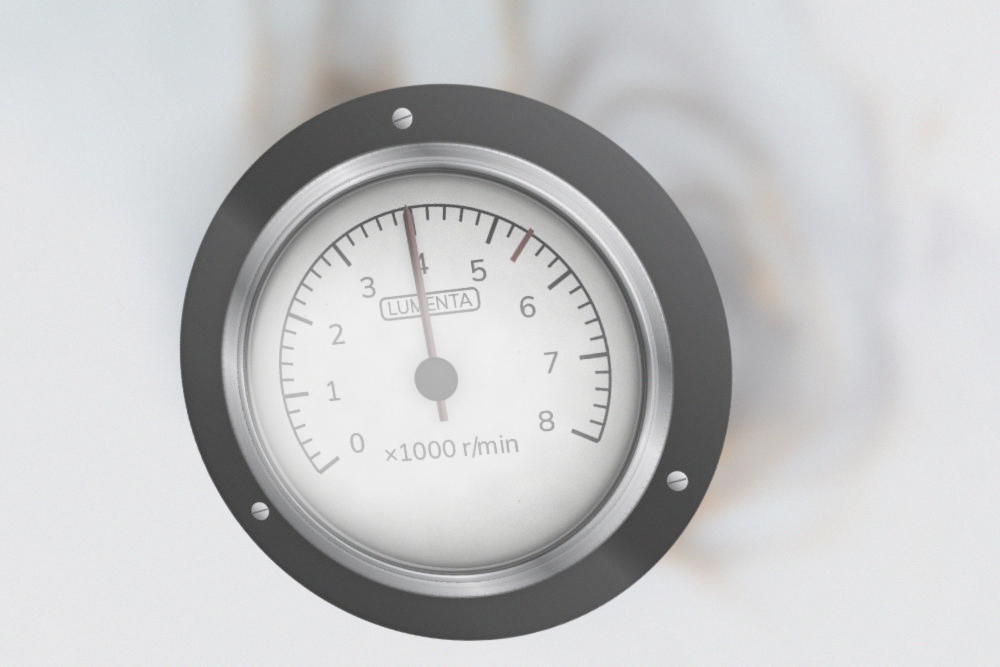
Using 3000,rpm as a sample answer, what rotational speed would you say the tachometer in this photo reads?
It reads 4000,rpm
